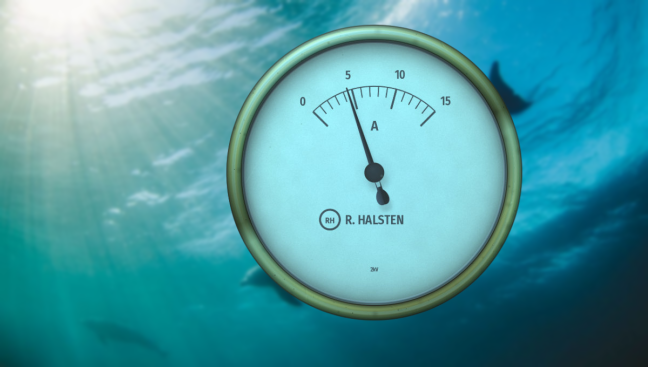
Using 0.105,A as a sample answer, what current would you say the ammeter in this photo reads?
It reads 4.5,A
